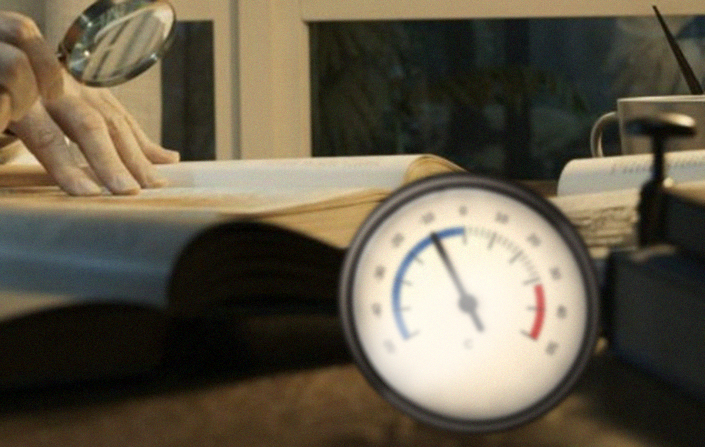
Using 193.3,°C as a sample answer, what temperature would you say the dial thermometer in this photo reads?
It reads -10,°C
